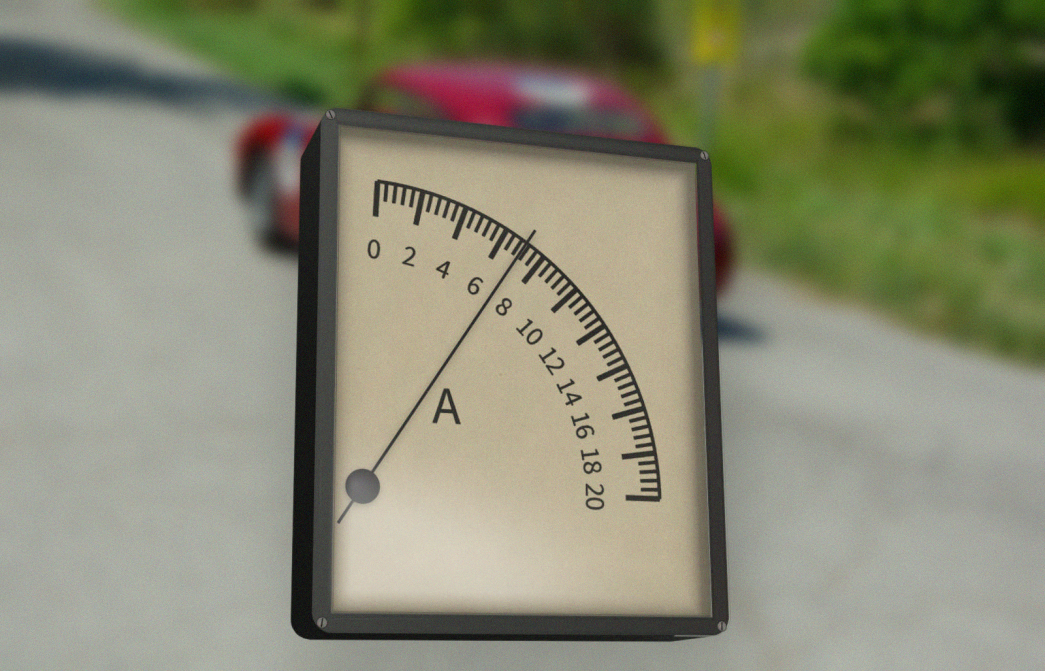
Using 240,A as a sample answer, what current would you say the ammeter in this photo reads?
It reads 7,A
